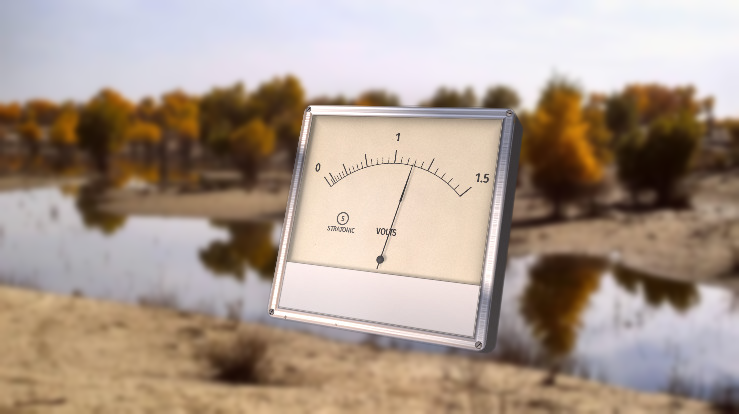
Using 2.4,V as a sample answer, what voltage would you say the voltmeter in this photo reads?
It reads 1.15,V
